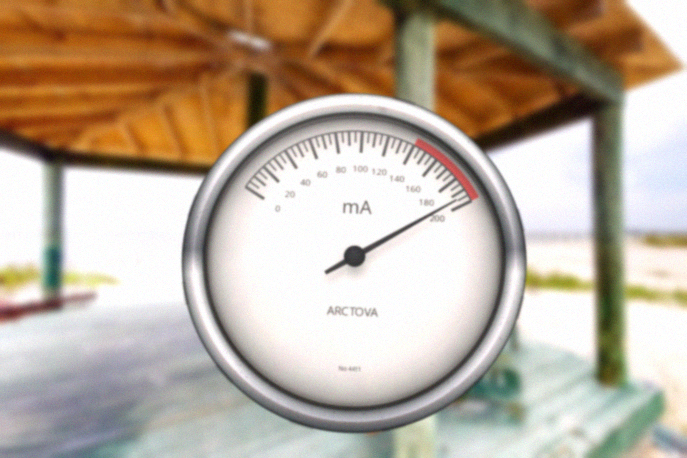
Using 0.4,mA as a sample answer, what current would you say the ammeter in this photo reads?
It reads 195,mA
